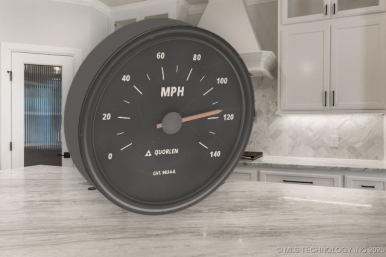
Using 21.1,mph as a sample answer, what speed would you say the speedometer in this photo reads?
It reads 115,mph
